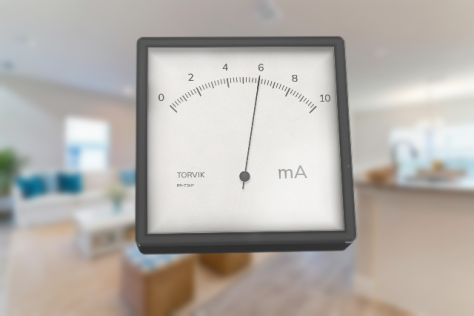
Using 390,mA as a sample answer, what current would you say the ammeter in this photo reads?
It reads 6,mA
